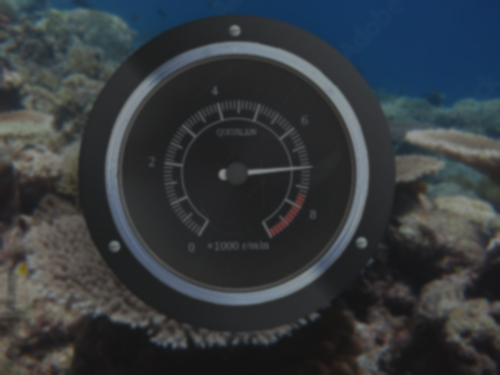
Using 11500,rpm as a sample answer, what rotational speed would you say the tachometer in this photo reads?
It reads 7000,rpm
